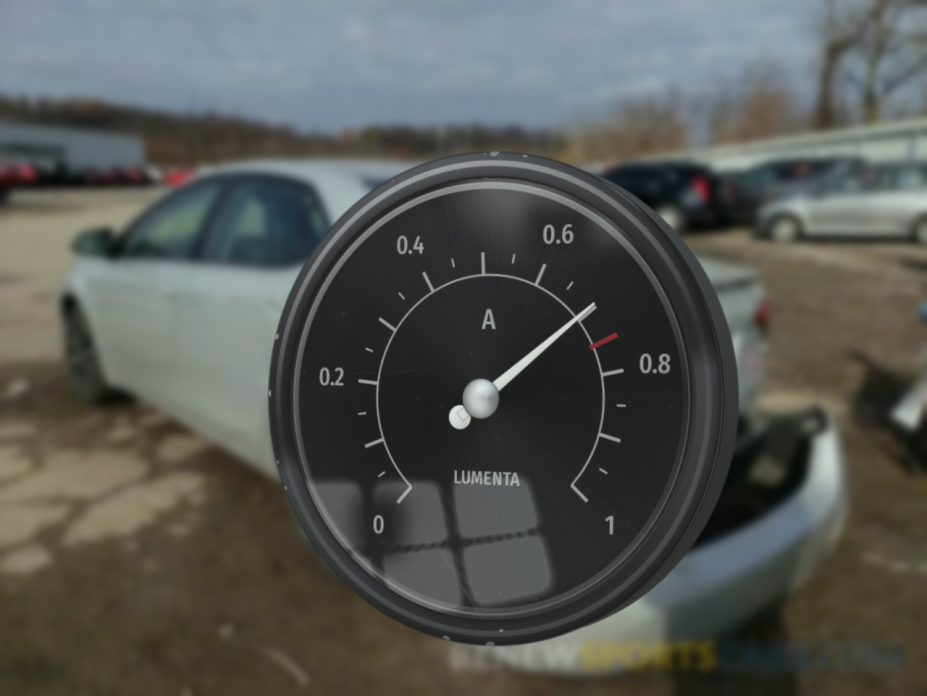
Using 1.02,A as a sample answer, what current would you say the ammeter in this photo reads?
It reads 0.7,A
